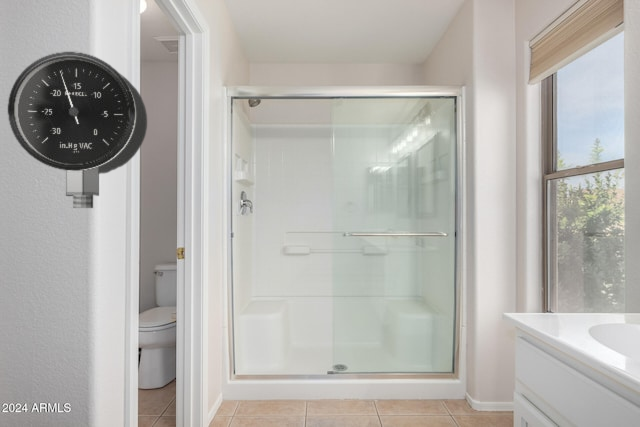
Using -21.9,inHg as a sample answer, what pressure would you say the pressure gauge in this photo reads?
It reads -17,inHg
